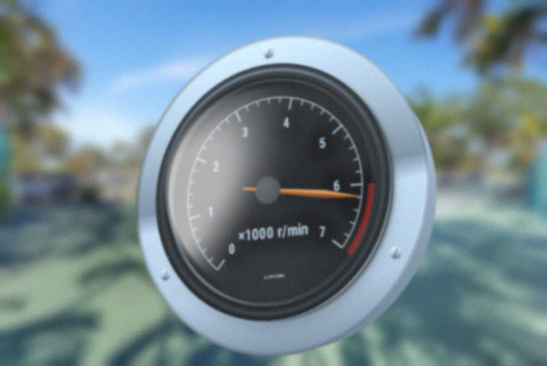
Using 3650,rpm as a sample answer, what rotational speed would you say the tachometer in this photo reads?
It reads 6200,rpm
